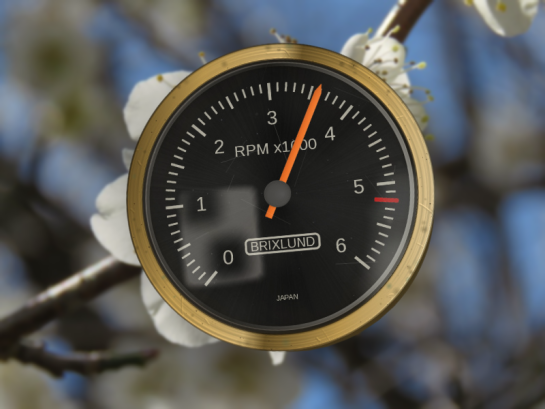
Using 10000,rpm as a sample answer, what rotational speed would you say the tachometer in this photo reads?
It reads 3600,rpm
